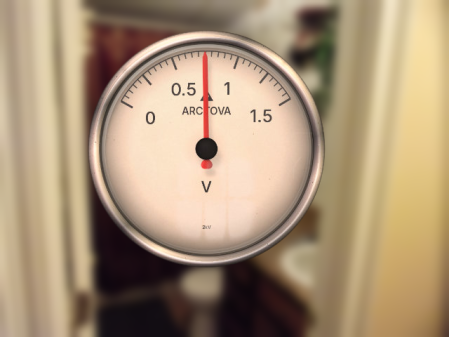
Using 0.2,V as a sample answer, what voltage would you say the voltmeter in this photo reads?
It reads 0.75,V
